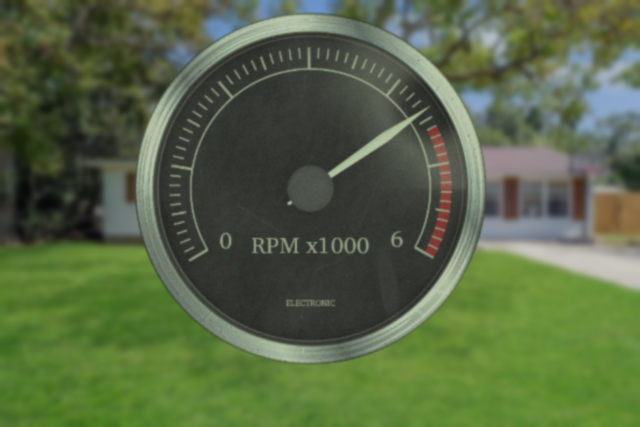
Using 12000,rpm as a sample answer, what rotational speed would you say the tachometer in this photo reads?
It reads 4400,rpm
